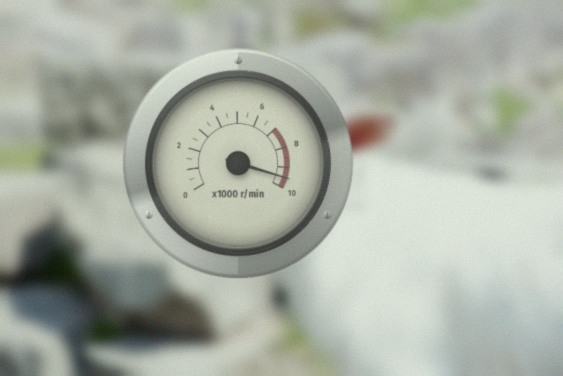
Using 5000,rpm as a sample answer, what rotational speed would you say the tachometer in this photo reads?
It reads 9500,rpm
